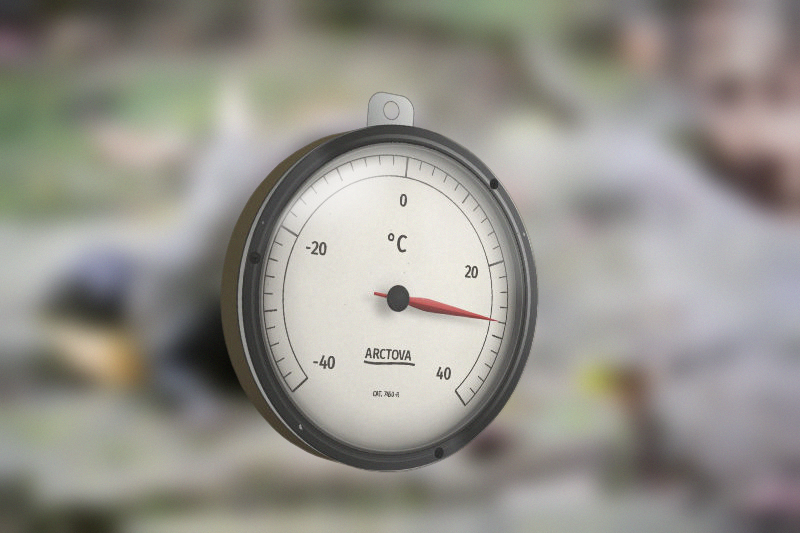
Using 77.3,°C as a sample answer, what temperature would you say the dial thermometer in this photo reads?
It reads 28,°C
